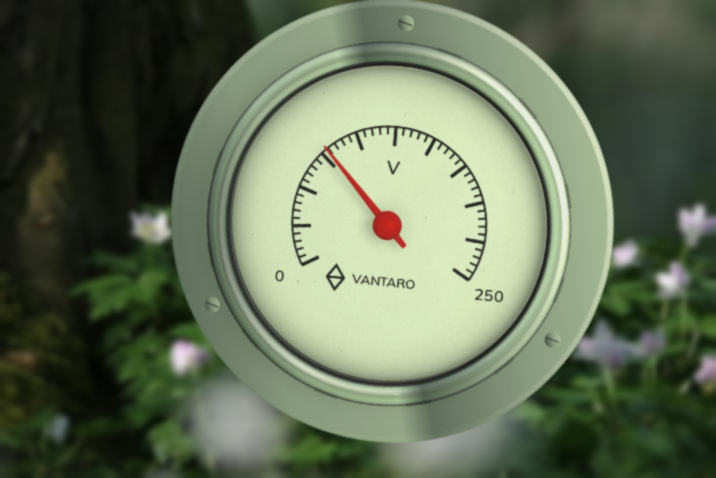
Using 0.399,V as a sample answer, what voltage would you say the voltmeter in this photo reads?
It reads 80,V
